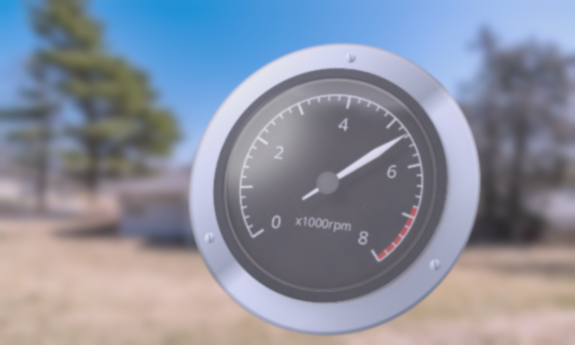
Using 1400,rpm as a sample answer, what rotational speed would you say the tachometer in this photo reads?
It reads 5400,rpm
